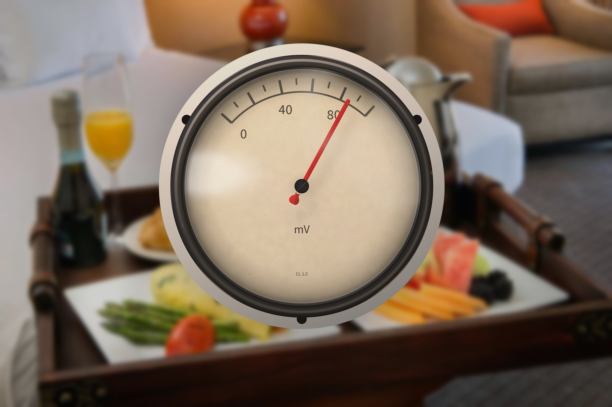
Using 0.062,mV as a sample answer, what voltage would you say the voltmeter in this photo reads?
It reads 85,mV
